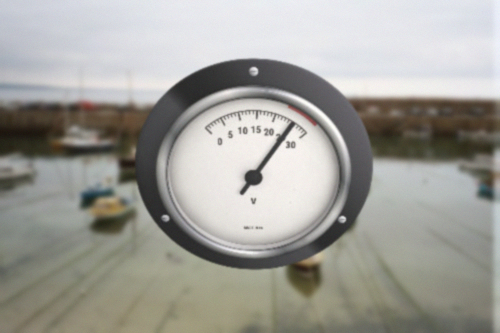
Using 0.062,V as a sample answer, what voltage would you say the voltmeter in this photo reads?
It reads 25,V
